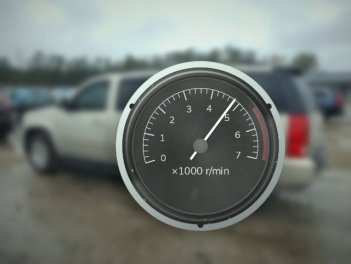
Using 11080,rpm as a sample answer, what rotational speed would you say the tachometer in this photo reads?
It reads 4800,rpm
